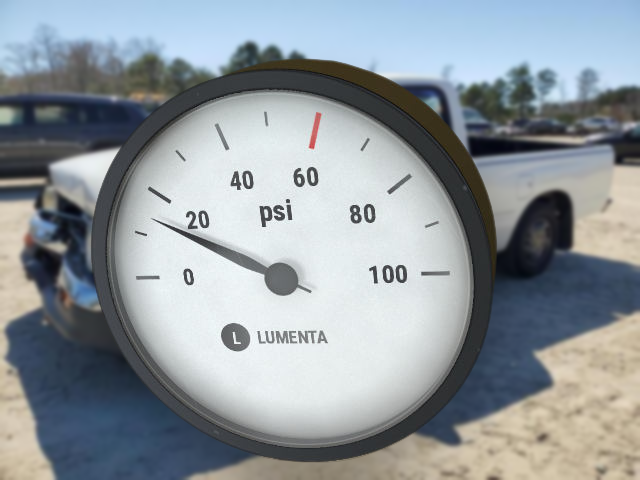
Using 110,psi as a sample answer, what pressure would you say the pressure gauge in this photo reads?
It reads 15,psi
